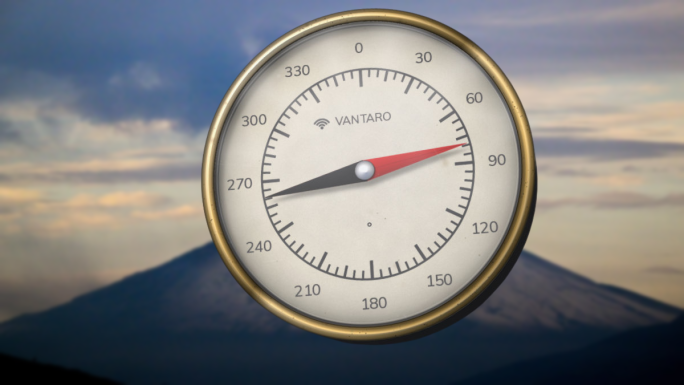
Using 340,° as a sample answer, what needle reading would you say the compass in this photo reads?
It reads 80,°
